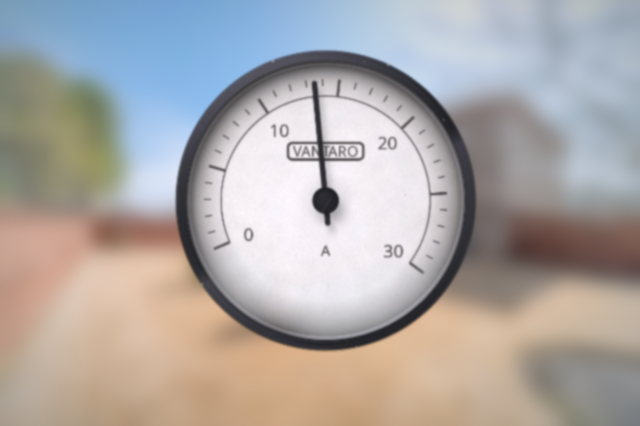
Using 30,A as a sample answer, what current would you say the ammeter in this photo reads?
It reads 13.5,A
